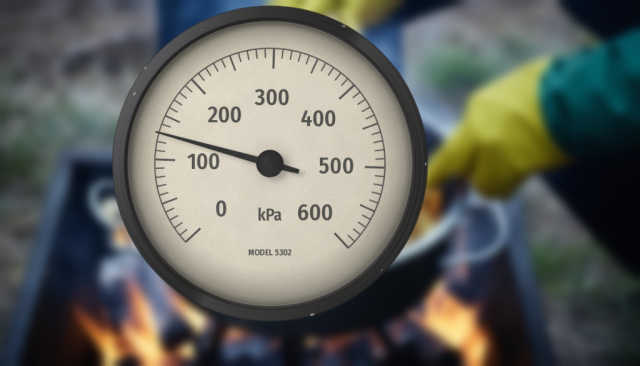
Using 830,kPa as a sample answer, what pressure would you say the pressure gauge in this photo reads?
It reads 130,kPa
